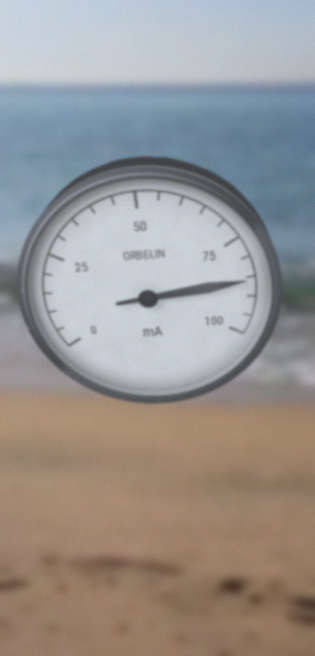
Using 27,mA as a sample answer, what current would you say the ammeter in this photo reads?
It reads 85,mA
